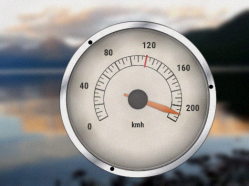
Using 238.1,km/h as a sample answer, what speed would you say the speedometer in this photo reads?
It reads 210,km/h
